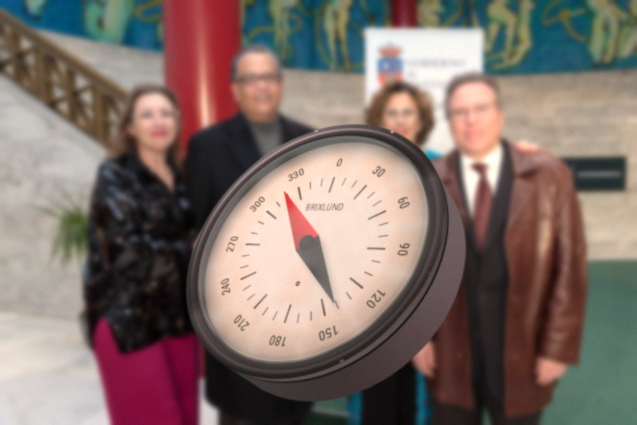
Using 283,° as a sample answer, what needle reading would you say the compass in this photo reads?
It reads 320,°
